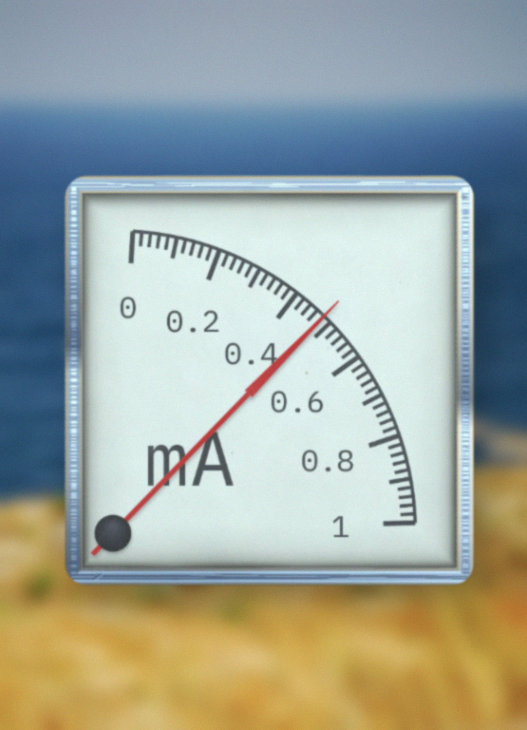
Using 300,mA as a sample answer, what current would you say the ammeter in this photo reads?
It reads 0.48,mA
